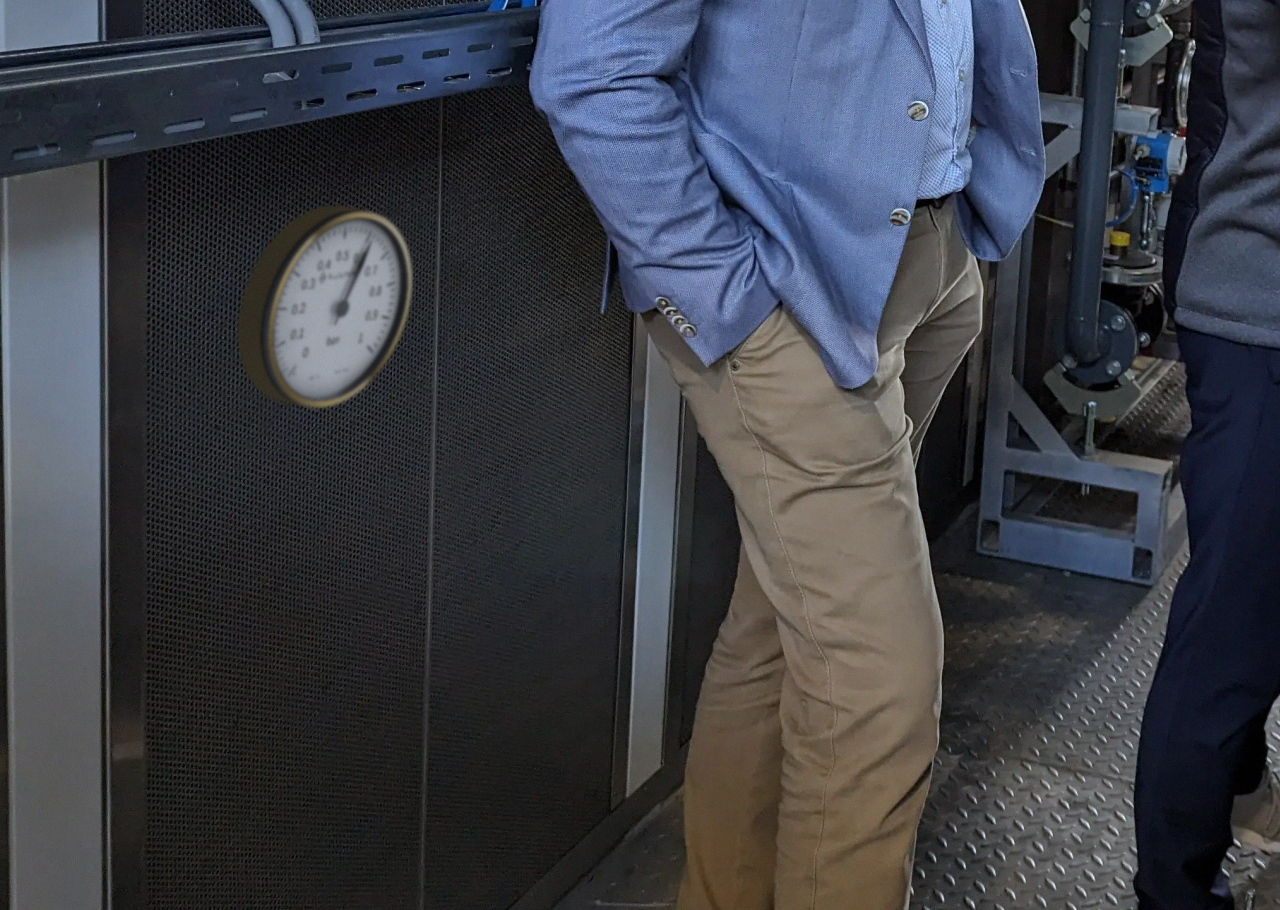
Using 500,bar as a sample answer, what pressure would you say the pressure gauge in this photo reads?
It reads 0.6,bar
